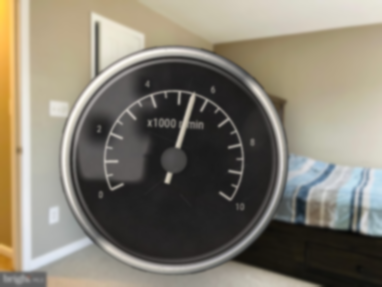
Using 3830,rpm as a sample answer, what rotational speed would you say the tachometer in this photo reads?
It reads 5500,rpm
